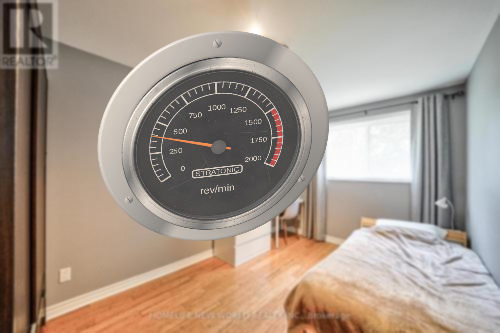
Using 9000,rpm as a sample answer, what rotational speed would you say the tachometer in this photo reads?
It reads 400,rpm
